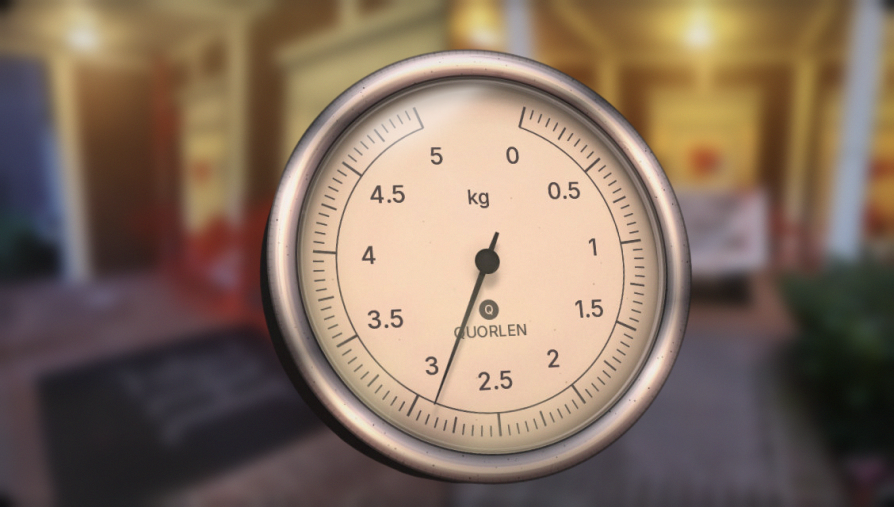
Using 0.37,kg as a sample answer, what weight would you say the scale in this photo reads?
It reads 2.9,kg
